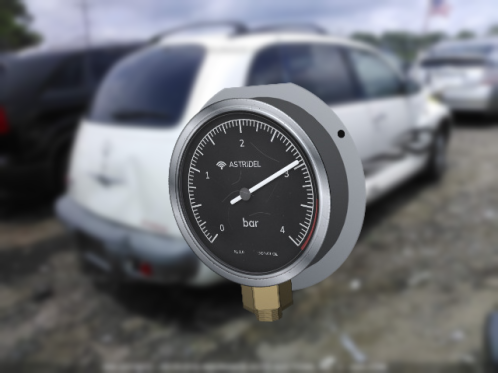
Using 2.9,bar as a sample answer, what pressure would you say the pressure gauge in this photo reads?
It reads 2.95,bar
